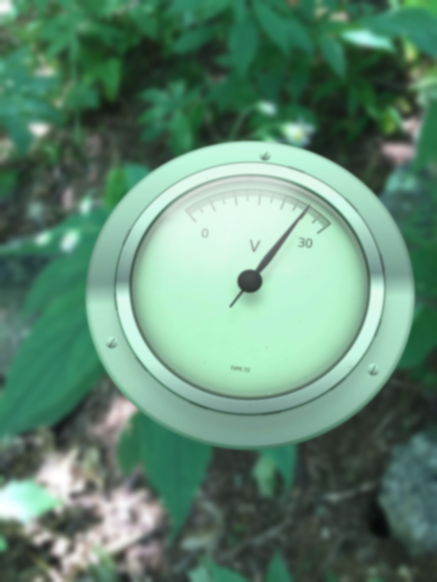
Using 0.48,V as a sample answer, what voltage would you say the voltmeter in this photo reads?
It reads 25,V
